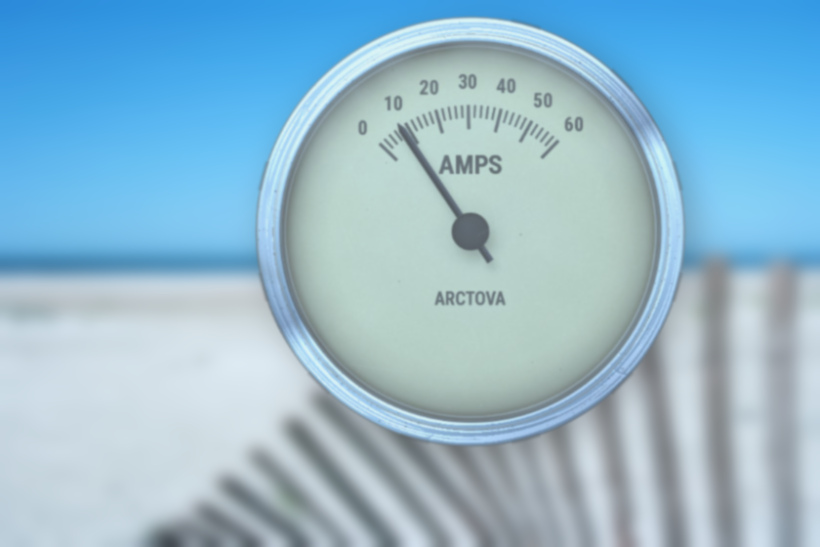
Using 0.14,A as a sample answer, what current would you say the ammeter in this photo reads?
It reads 8,A
